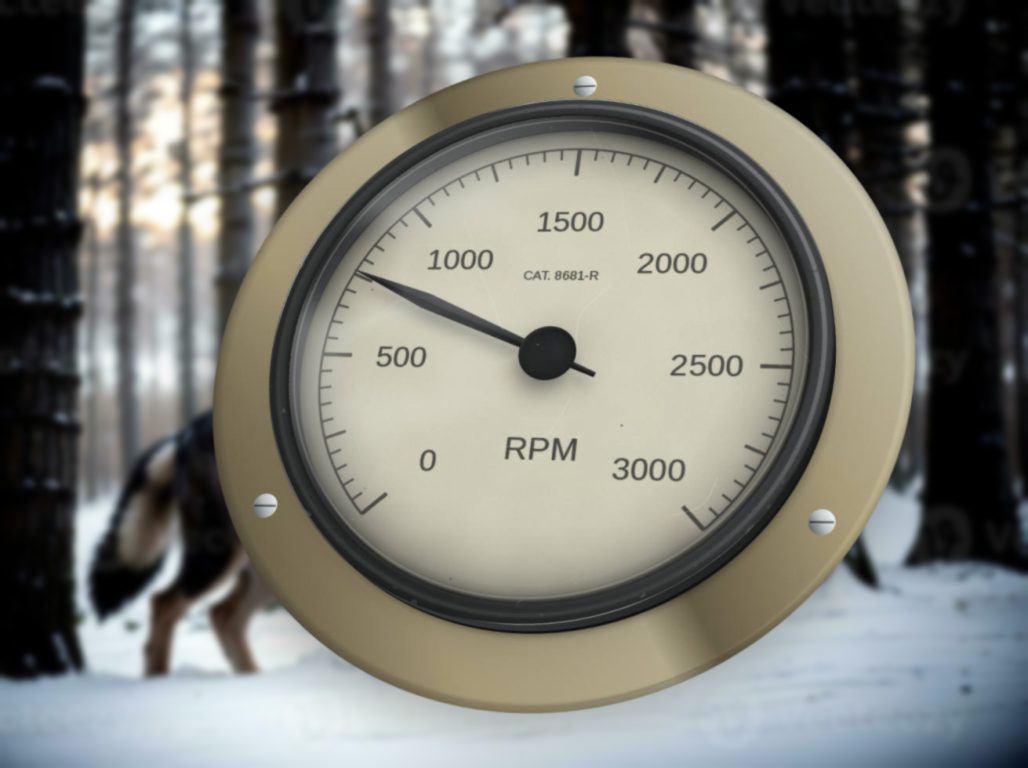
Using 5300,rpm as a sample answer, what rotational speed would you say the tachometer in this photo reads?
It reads 750,rpm
